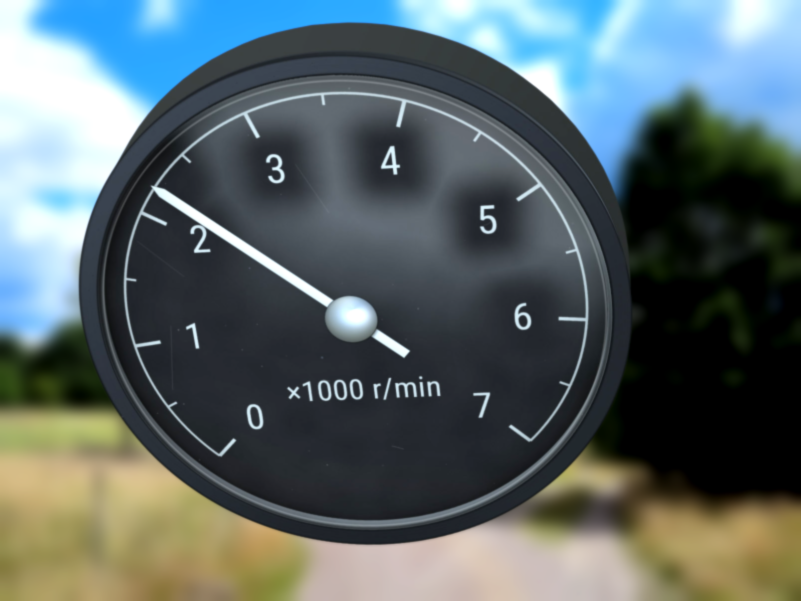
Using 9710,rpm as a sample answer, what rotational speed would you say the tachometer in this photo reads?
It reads 2250,rpm
